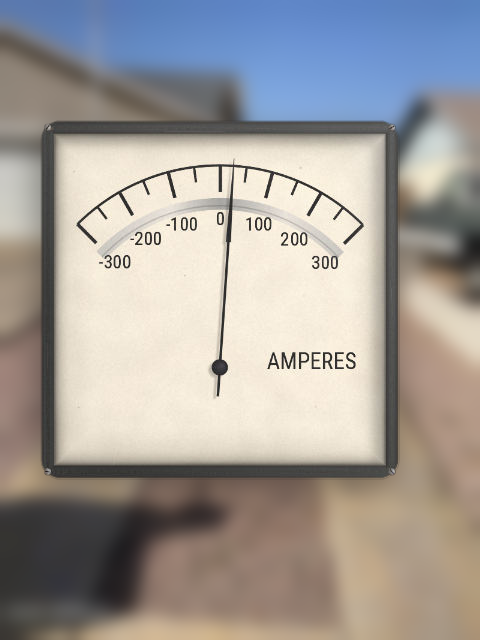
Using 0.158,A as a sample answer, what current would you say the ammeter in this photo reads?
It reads 25,A
